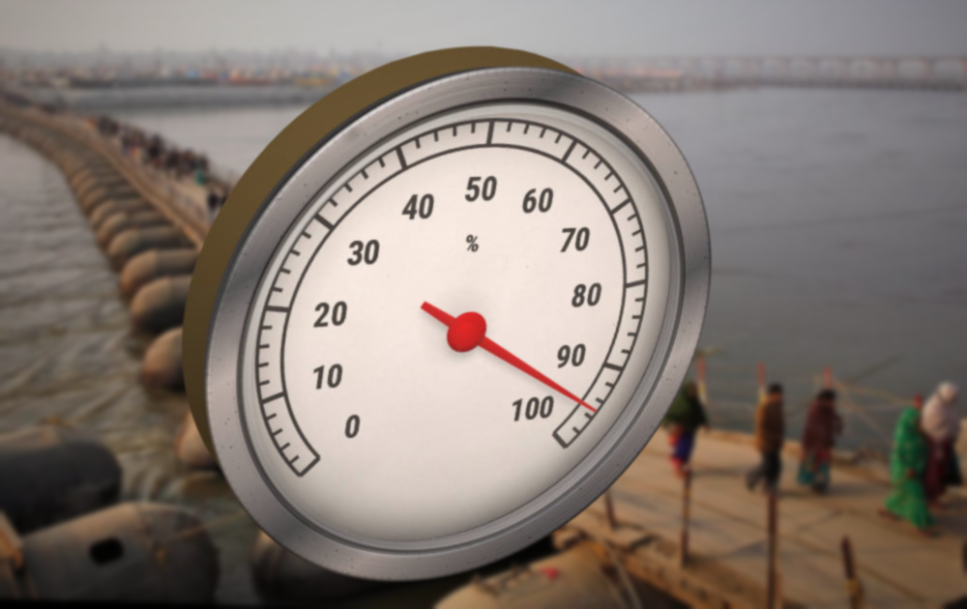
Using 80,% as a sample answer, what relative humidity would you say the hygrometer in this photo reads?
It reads 95,%
